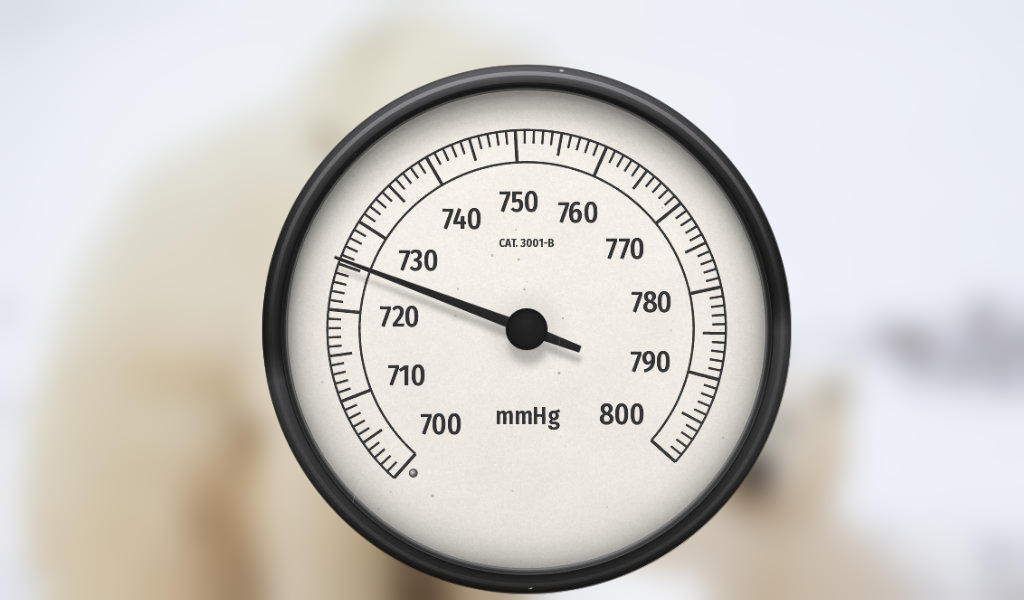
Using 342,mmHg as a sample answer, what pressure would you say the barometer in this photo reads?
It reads 725.5,mmHg
